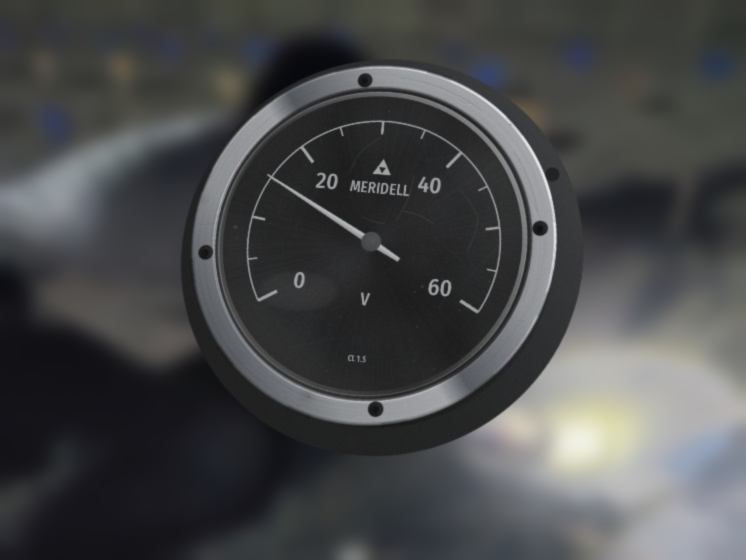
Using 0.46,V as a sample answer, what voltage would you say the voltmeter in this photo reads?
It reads 15,V
